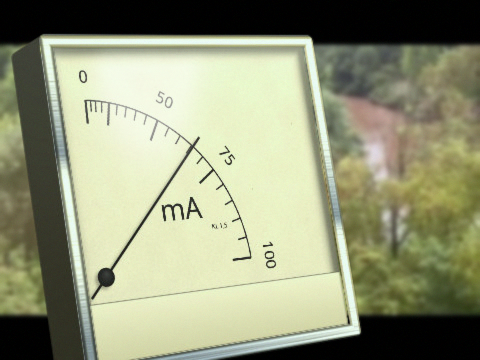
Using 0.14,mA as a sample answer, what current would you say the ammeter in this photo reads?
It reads 65,mA
